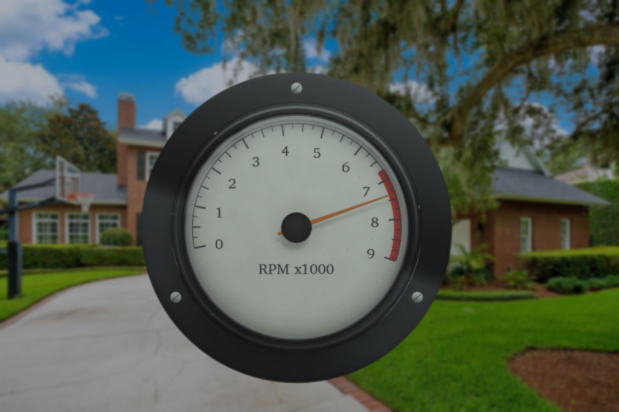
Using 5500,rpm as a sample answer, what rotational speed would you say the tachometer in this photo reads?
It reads 7375,rpm
